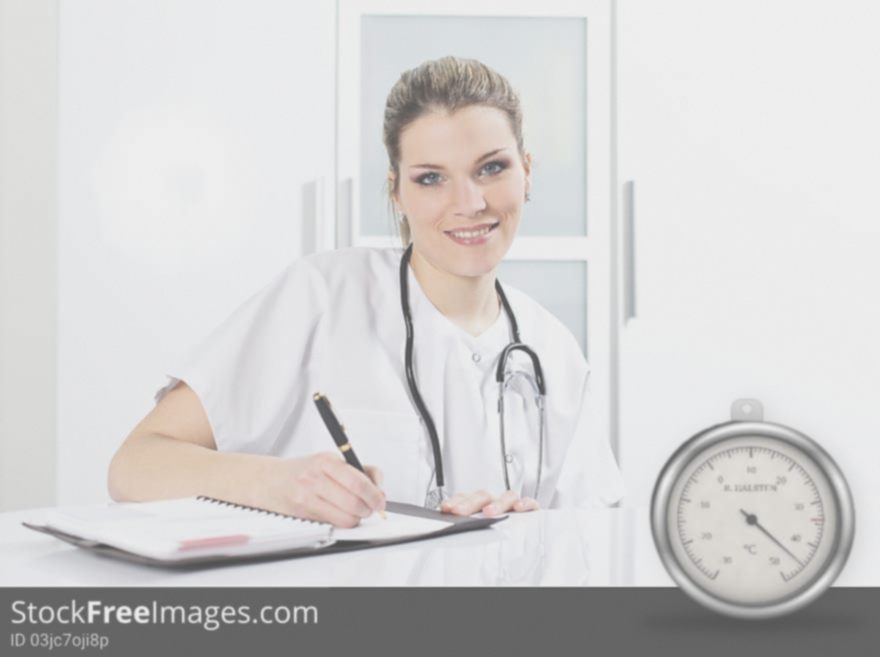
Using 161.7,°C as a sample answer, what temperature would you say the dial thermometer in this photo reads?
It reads 45,°C
